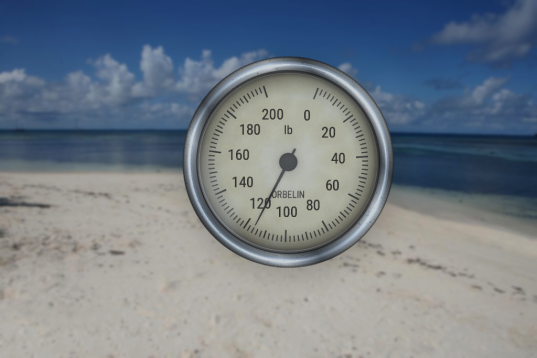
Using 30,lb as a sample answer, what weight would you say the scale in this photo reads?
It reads 116,lb
